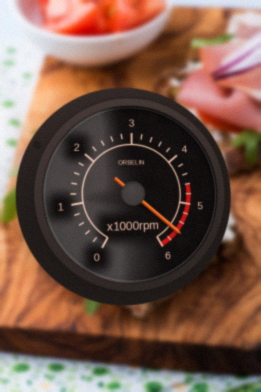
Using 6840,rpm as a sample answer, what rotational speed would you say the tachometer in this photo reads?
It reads 5600,rpm
